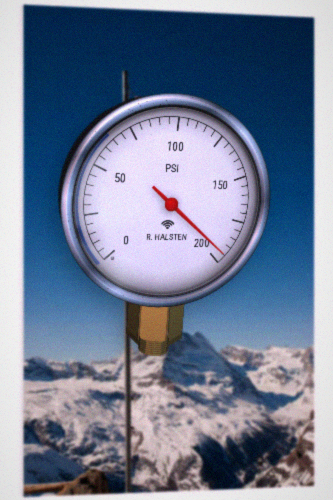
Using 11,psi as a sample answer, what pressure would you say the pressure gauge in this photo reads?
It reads 195,psi
